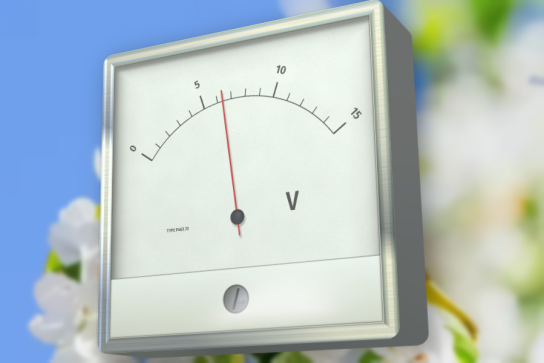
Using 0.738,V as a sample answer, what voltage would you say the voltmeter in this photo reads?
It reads 6.5,V
